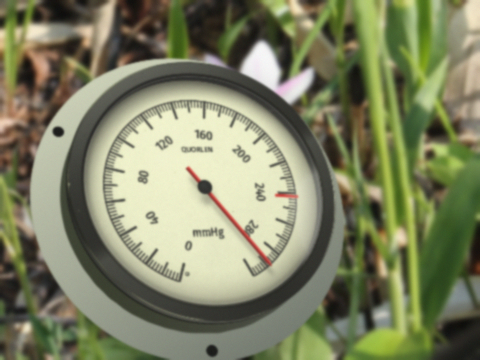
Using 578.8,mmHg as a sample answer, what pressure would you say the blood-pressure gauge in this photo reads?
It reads 290,mmHg
